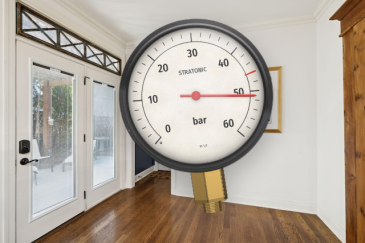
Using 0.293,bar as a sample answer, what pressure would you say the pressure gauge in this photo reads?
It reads 51,bar
